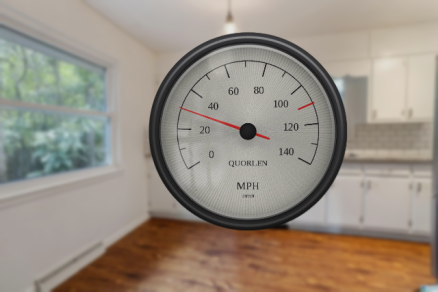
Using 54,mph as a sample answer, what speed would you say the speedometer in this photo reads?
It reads 30,mph
